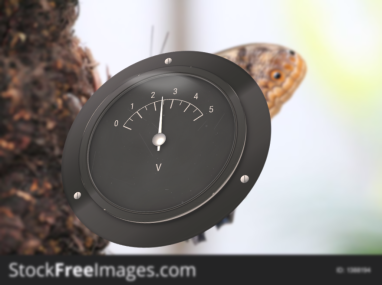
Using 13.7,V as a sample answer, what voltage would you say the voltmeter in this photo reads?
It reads 2.5,V
